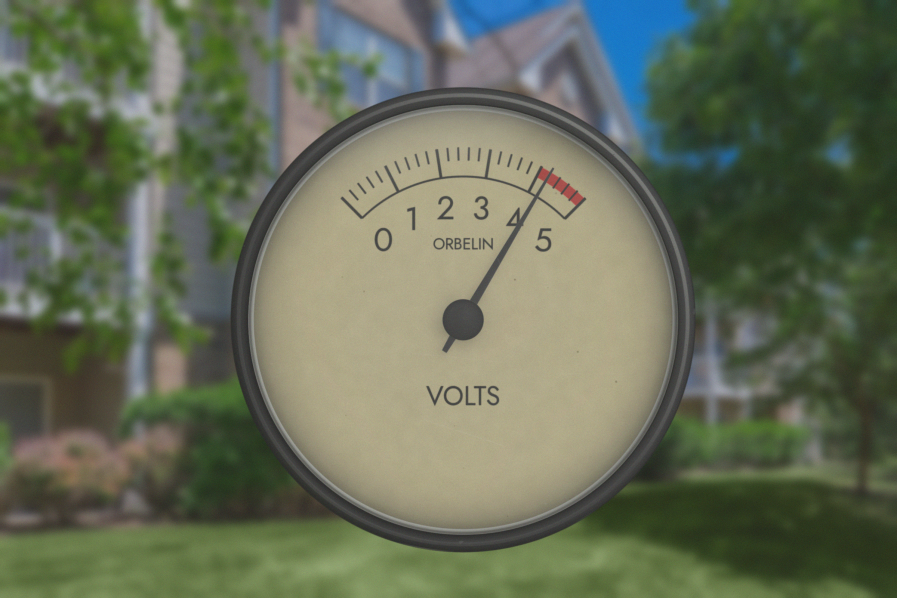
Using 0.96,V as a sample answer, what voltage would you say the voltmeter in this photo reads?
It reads 4.2,V
